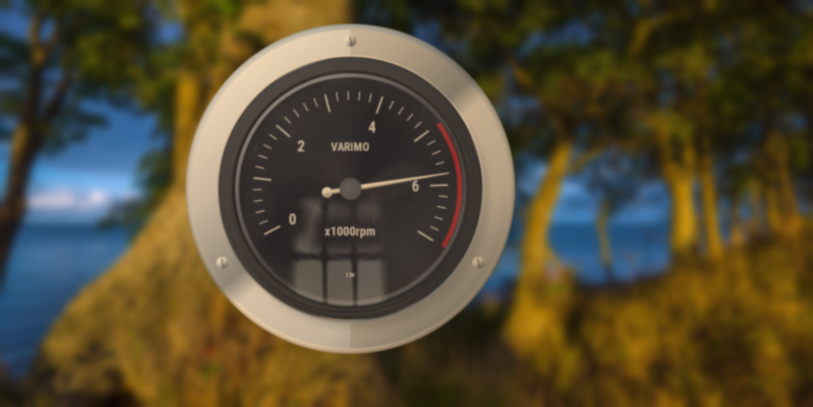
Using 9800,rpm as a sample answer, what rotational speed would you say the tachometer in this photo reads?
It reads 5800,rpm
